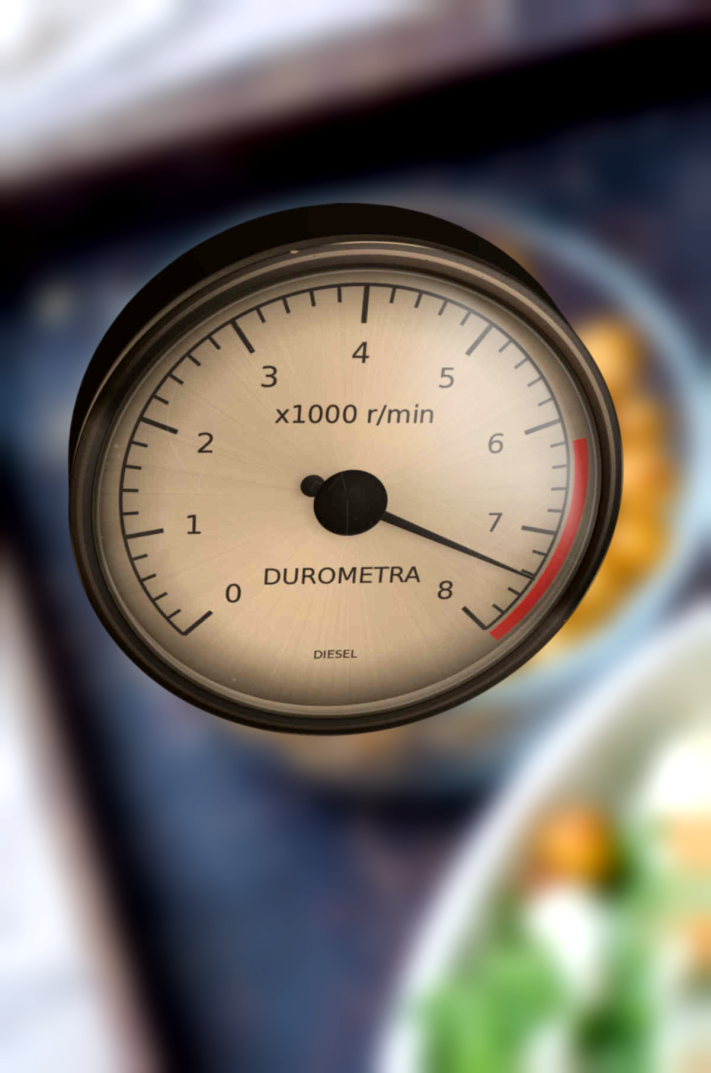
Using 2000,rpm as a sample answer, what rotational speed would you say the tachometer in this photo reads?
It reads 7400,rpm
